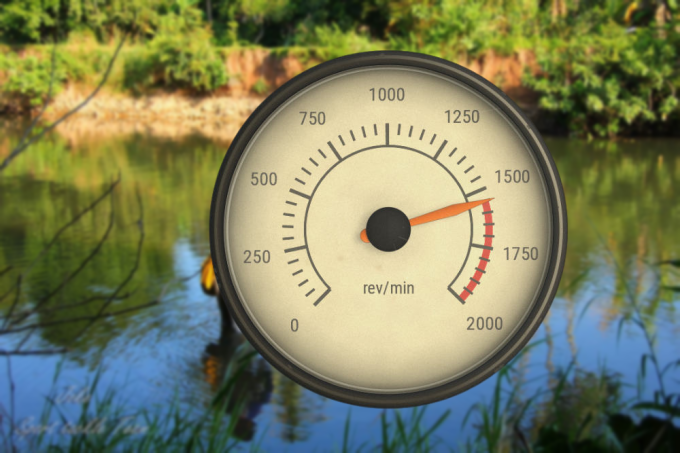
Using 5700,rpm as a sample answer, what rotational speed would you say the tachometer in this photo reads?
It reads 1550,rpm
